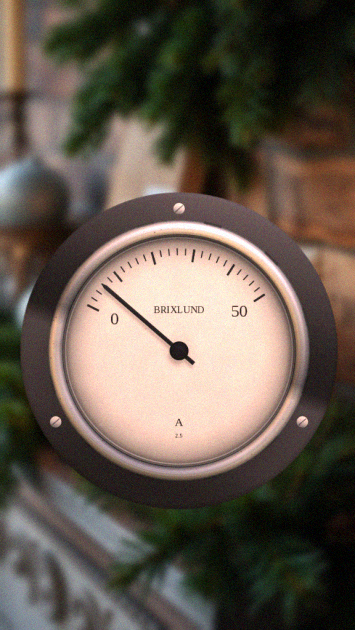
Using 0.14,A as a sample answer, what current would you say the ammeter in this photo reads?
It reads 6,A
